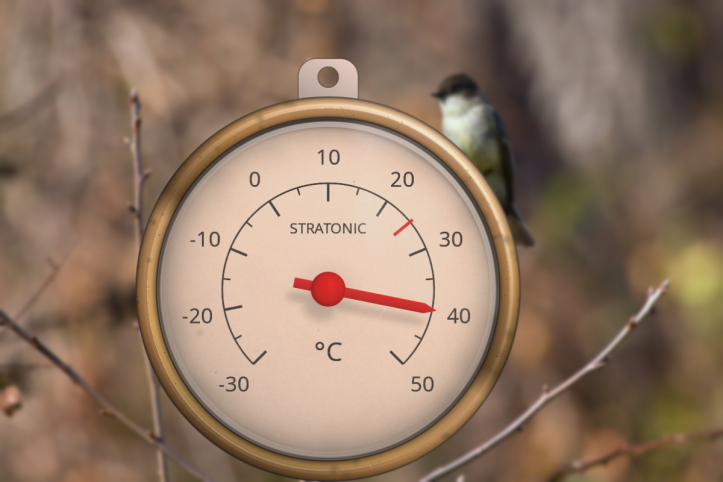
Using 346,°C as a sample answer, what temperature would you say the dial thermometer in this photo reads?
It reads 40,°C
